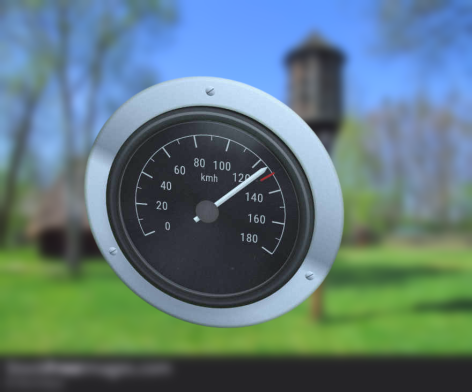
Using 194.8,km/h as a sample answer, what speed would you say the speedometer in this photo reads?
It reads 125,km/h
